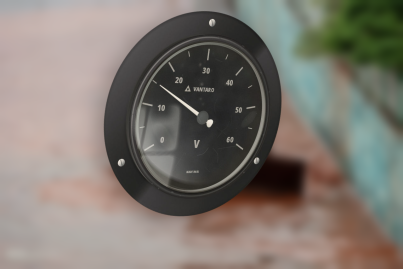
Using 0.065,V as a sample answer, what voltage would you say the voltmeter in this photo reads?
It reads 15,V
